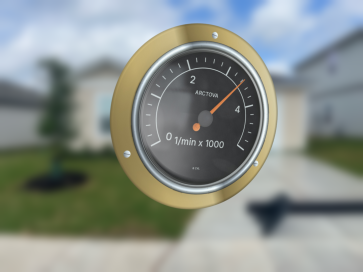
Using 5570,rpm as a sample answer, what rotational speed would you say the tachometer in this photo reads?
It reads 3400,rpm
